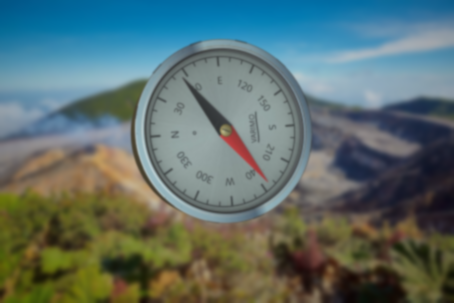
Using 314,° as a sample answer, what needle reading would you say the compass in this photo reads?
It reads 235,°
